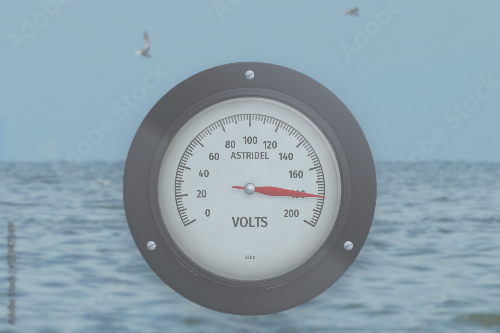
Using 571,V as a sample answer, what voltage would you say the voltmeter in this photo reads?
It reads 180,V
